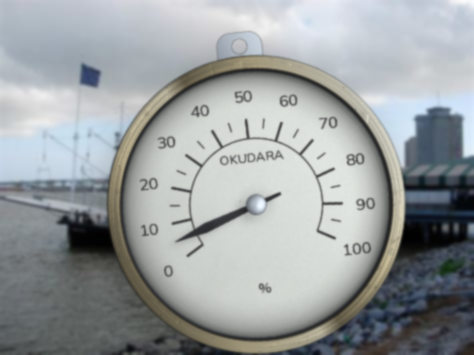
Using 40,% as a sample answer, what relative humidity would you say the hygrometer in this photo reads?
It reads 5,%
